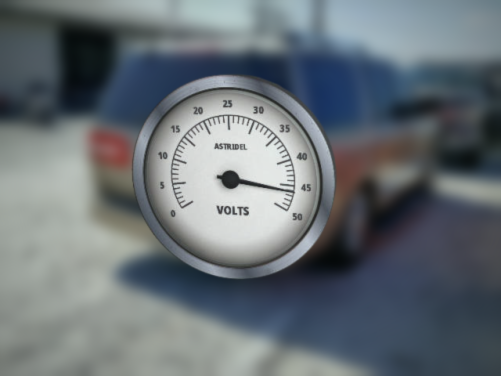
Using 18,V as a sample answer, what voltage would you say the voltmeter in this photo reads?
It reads 46,V
